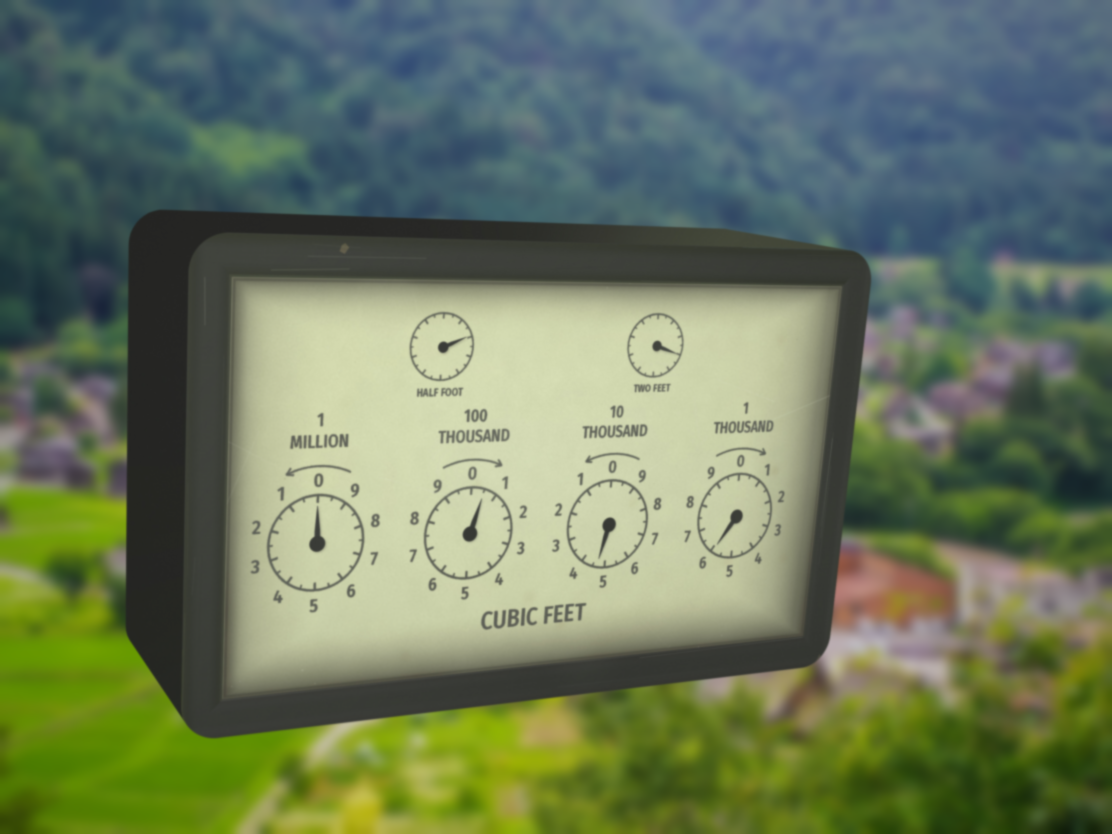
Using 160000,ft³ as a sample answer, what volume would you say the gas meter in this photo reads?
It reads 4600,ft³
